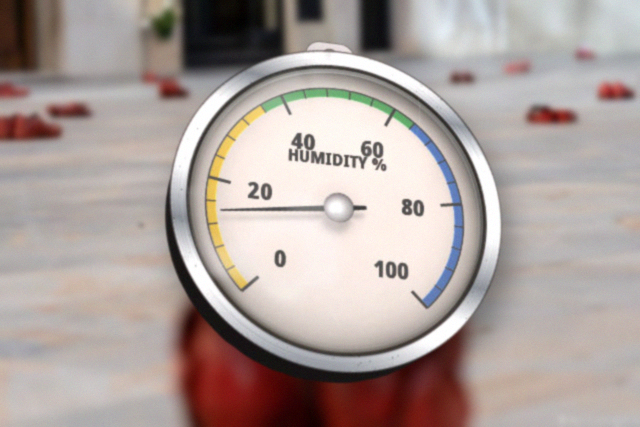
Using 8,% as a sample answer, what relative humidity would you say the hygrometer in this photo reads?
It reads 14,%
